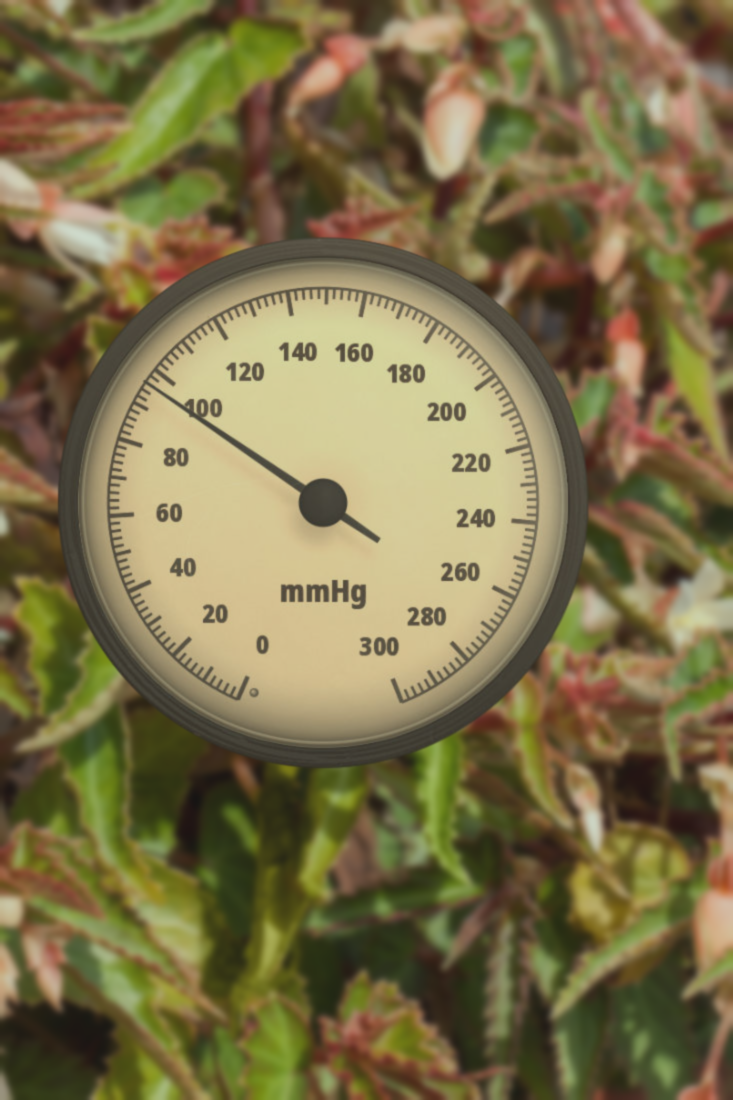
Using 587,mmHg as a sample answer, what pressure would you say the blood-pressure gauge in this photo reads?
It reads 96,mmHg
